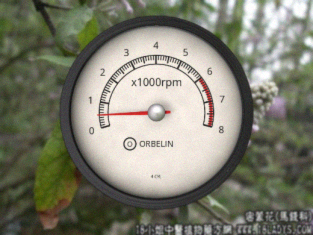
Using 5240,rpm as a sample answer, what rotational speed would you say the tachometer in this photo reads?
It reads 500,rpm
